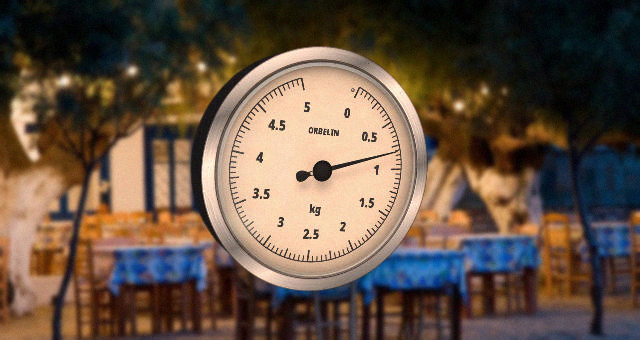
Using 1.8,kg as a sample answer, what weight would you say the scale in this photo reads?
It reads 0.8,kg
